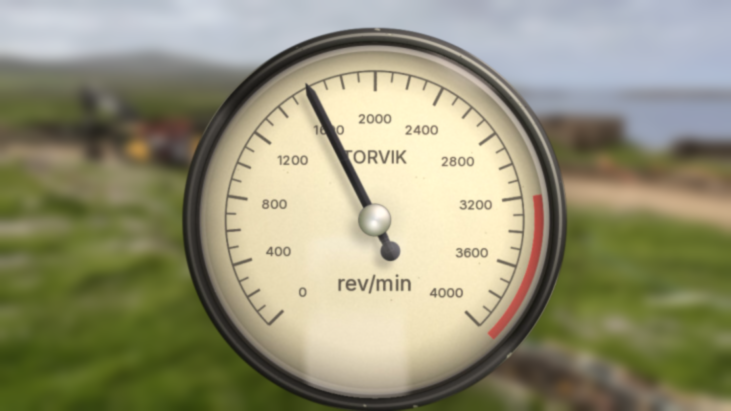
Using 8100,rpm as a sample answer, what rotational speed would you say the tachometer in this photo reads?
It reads 1600,rpm
